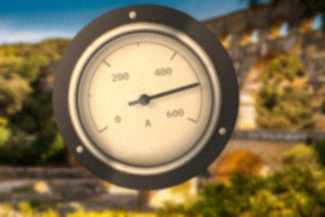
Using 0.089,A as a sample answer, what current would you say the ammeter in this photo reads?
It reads 500,A
